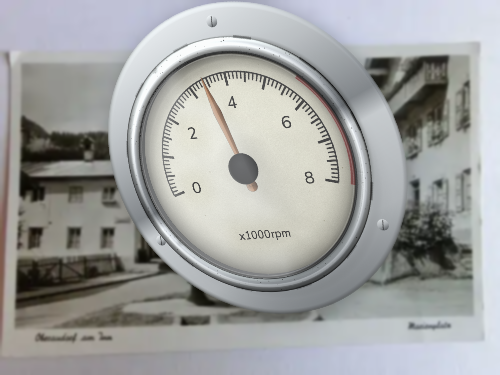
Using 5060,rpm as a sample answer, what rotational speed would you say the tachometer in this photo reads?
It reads 3500,rpm
